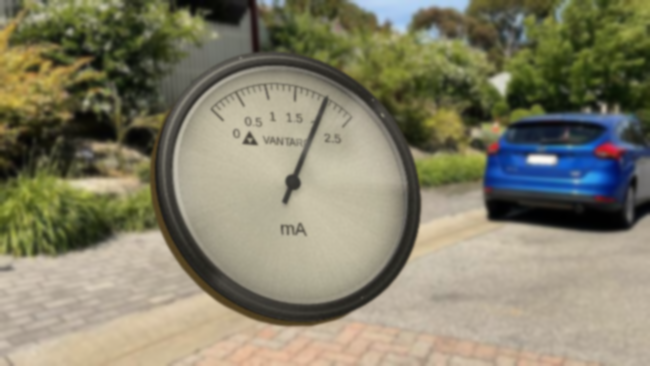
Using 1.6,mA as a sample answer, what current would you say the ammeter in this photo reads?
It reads 2,mA
